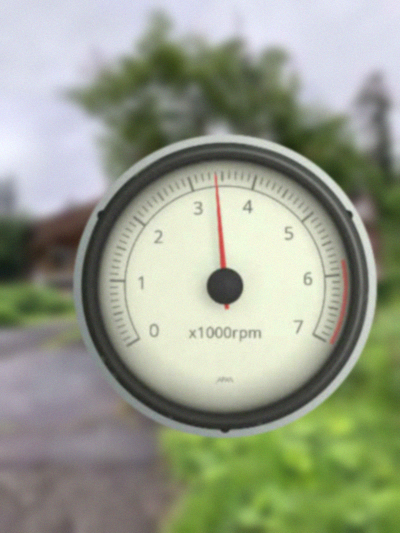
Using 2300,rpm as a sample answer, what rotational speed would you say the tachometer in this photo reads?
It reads 3400,rpm
